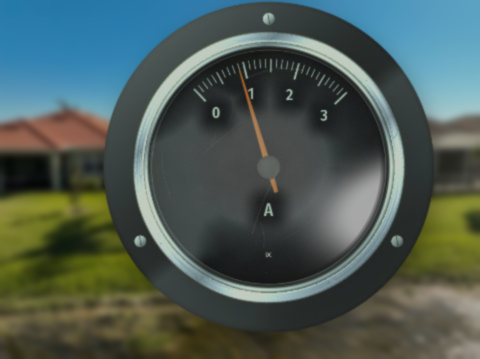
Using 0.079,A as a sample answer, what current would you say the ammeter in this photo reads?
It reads 0.9,A
